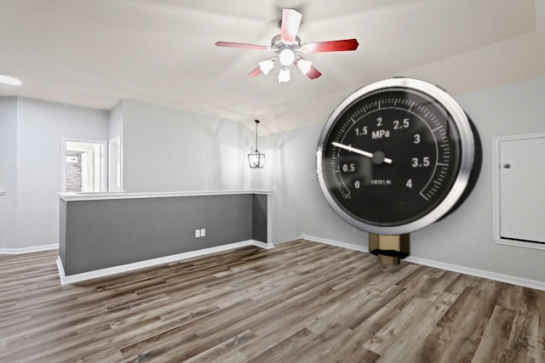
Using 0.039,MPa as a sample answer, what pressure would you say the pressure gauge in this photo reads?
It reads 1,MPa
